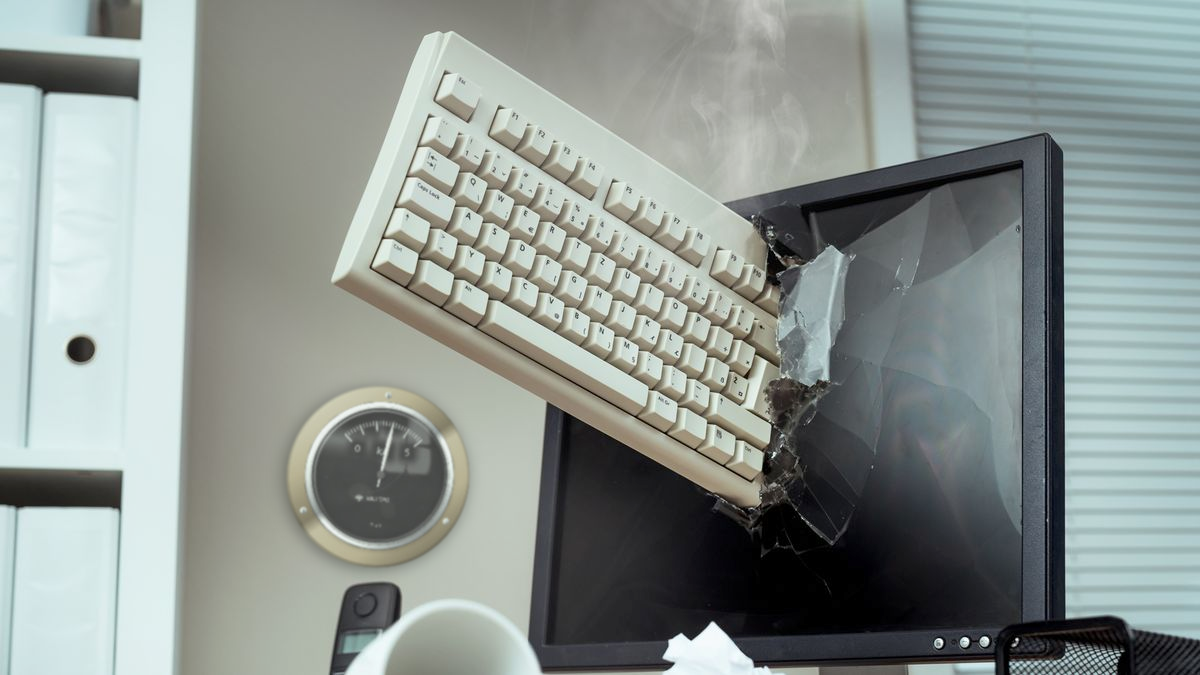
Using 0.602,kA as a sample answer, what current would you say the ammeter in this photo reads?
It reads 3,kA
